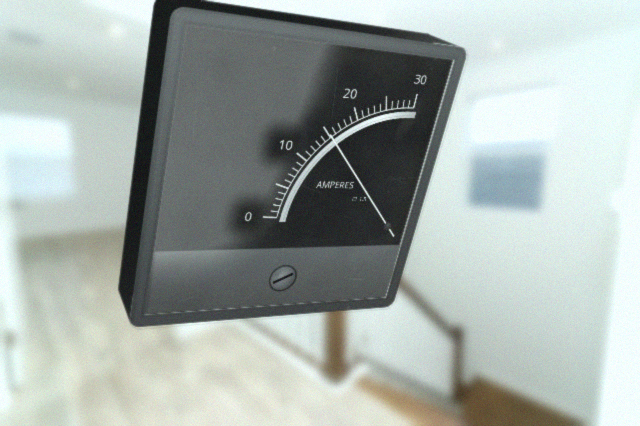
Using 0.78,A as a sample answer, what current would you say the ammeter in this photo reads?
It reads 15,A
